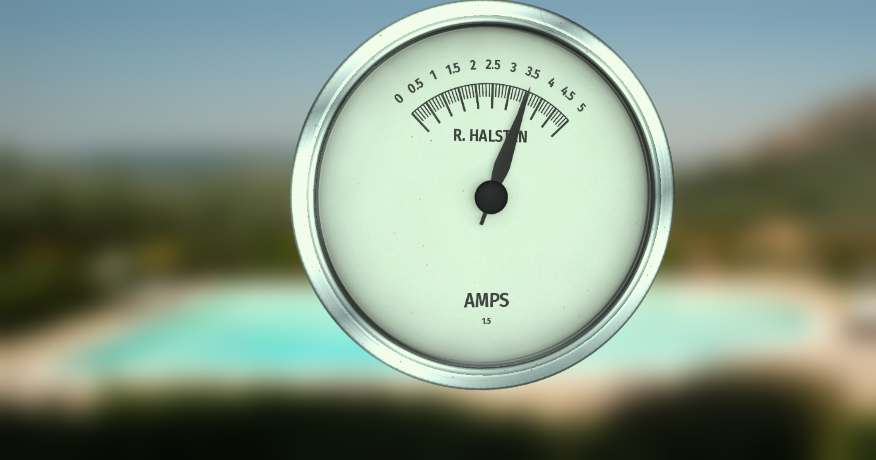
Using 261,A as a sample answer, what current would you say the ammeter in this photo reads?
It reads 3.5,A
